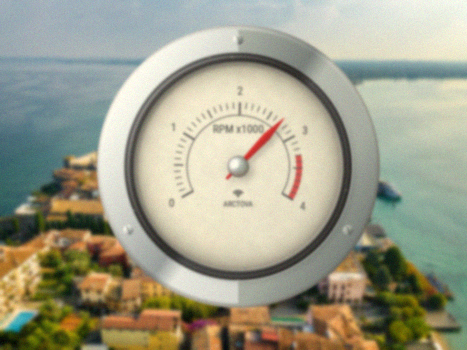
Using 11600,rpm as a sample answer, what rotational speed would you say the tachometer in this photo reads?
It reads 2700,rpm
